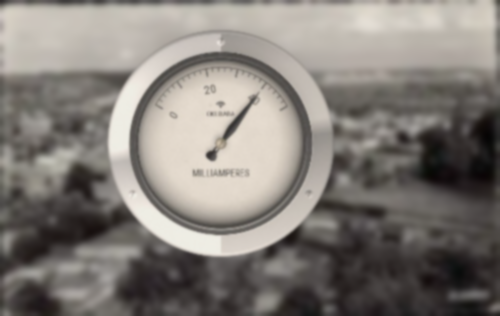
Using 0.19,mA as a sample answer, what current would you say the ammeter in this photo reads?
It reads 40,mA
